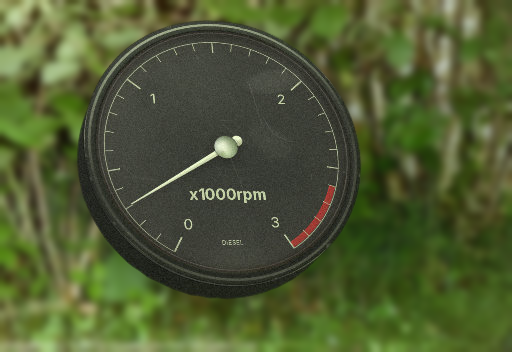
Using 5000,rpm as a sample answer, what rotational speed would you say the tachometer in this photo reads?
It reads 300,rpm
